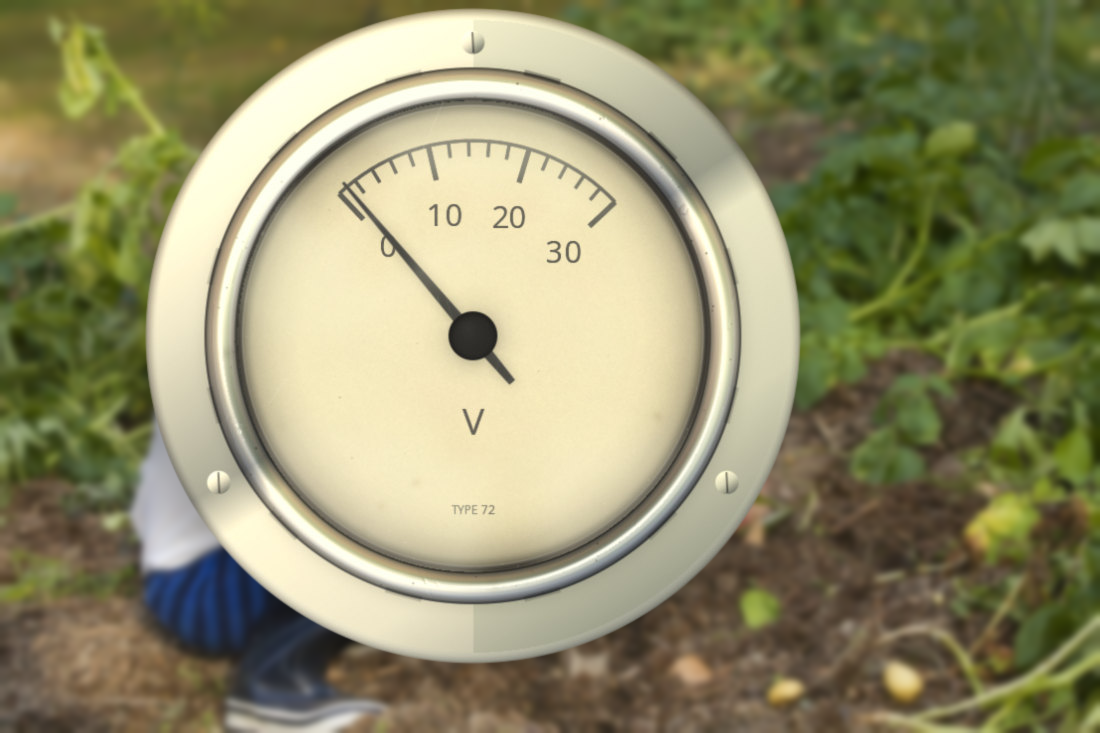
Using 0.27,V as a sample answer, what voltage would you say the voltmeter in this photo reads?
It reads 1,V
